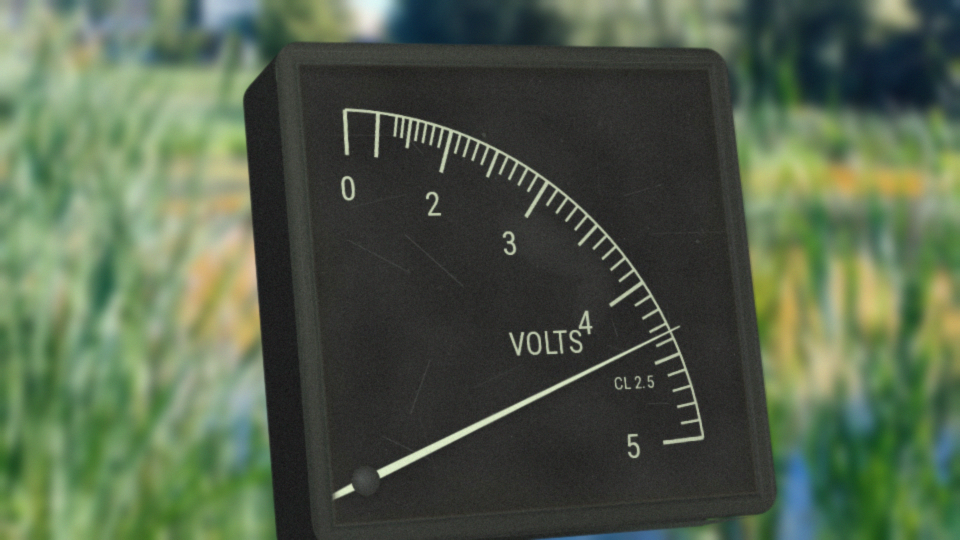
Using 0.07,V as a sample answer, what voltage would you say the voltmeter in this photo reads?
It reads 4.35,V
